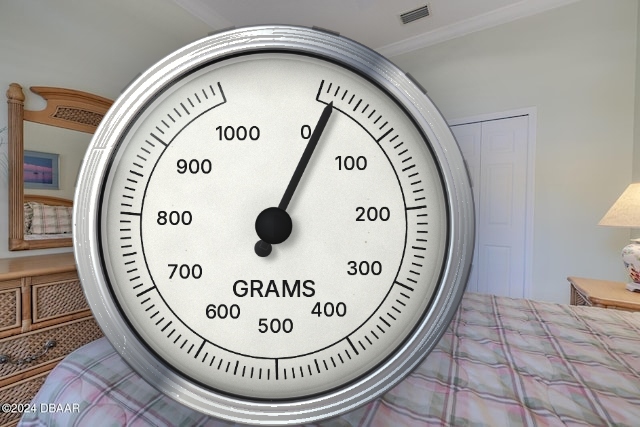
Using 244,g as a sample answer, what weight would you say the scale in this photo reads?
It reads 20,g
